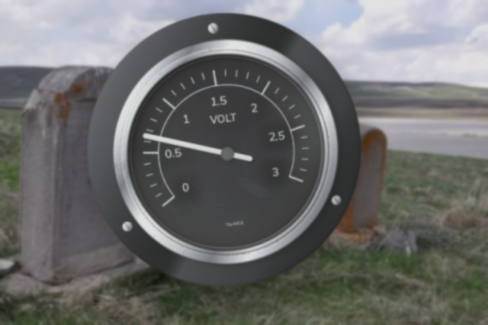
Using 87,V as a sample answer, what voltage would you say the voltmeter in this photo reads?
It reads 0.65,V
